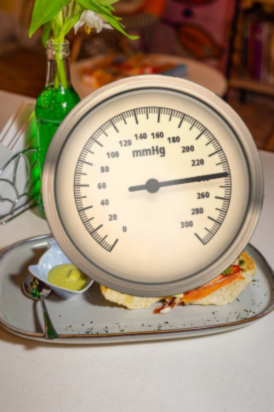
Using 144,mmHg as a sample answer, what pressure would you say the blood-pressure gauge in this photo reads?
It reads 240,mmHg
